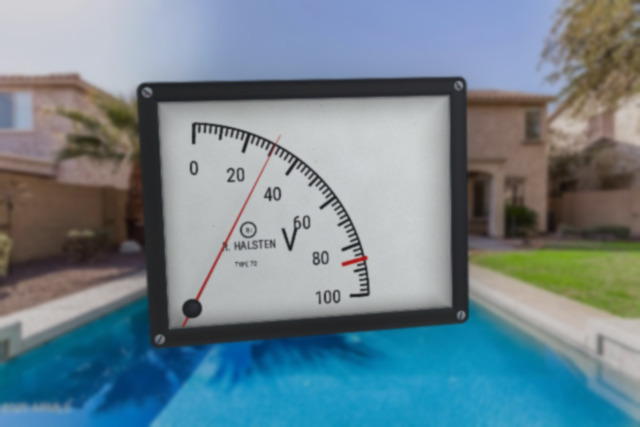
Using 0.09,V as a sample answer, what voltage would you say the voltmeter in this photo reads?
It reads 30,V
